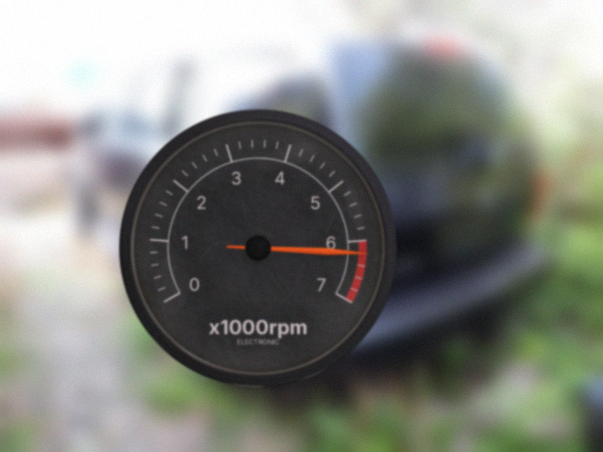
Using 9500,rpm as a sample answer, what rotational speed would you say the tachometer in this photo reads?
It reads 6200,rpm
